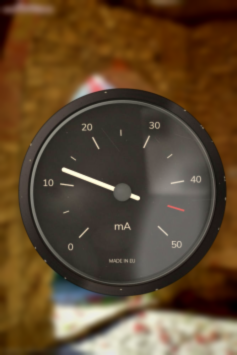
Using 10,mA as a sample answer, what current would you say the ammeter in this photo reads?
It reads 12.5,mA
